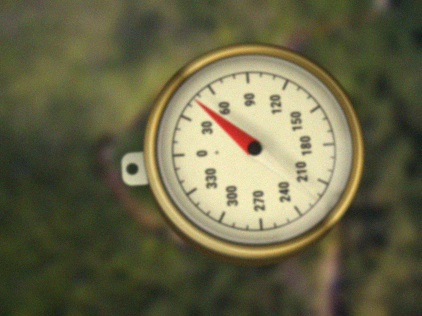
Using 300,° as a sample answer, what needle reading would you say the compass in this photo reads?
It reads 45,°
